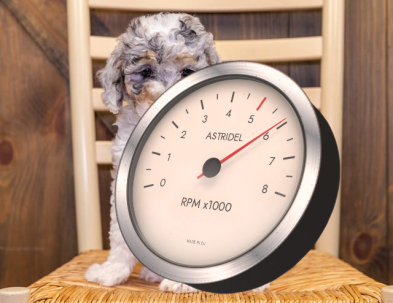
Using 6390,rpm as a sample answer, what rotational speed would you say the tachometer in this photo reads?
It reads 6000,rpm
